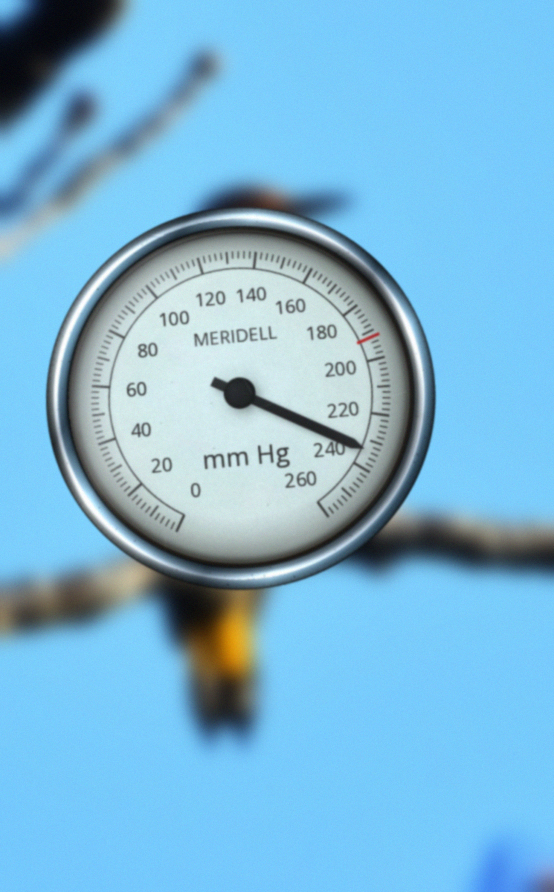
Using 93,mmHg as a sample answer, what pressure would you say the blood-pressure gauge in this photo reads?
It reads 234,mmHg
